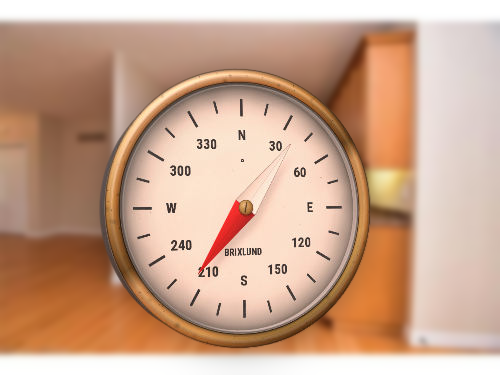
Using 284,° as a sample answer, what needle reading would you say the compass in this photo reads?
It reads 217.5,°
